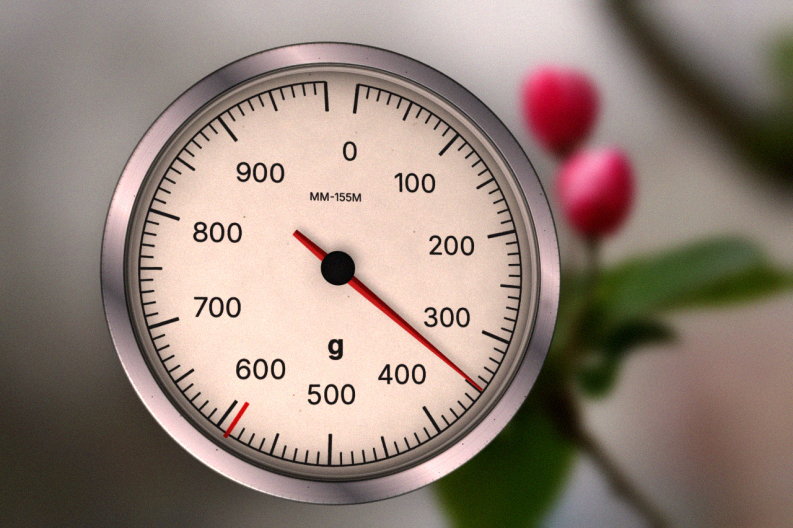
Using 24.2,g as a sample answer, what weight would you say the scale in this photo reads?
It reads 350,g
